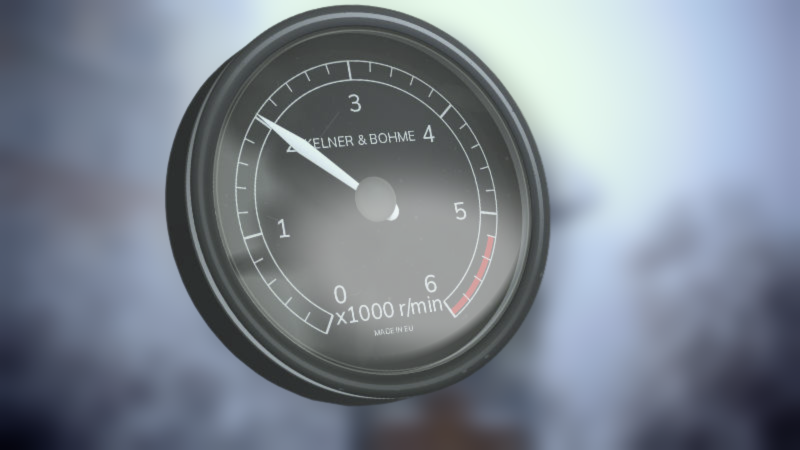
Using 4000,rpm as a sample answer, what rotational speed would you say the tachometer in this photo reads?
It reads 2000,rpm
